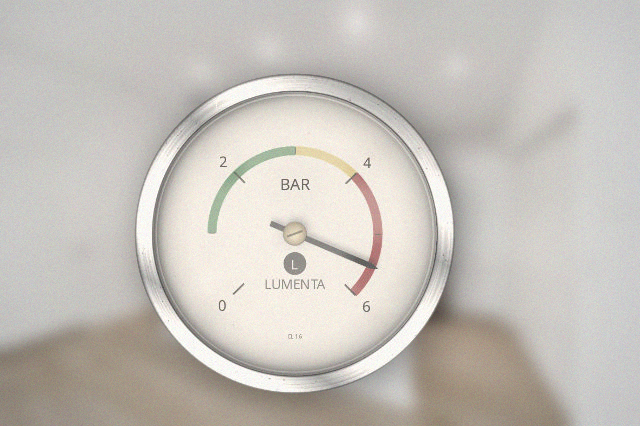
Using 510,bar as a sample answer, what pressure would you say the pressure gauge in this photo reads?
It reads 5.5,bar
